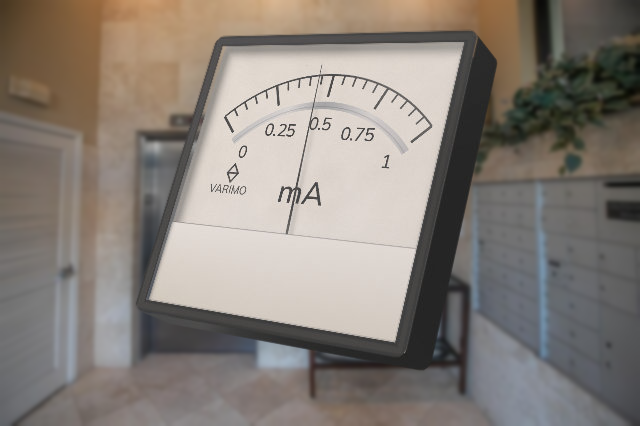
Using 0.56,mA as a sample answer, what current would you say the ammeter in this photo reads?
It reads 0.45,mA
